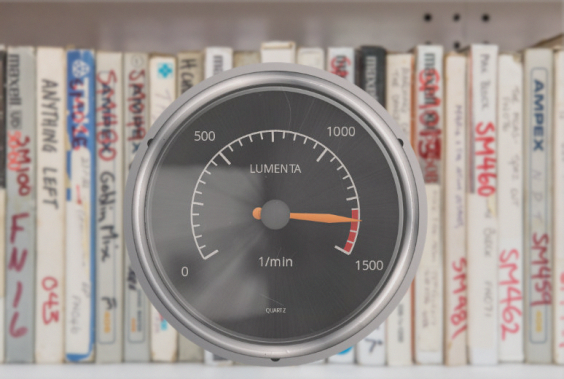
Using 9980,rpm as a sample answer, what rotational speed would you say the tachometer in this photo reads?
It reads 1350,rpm
